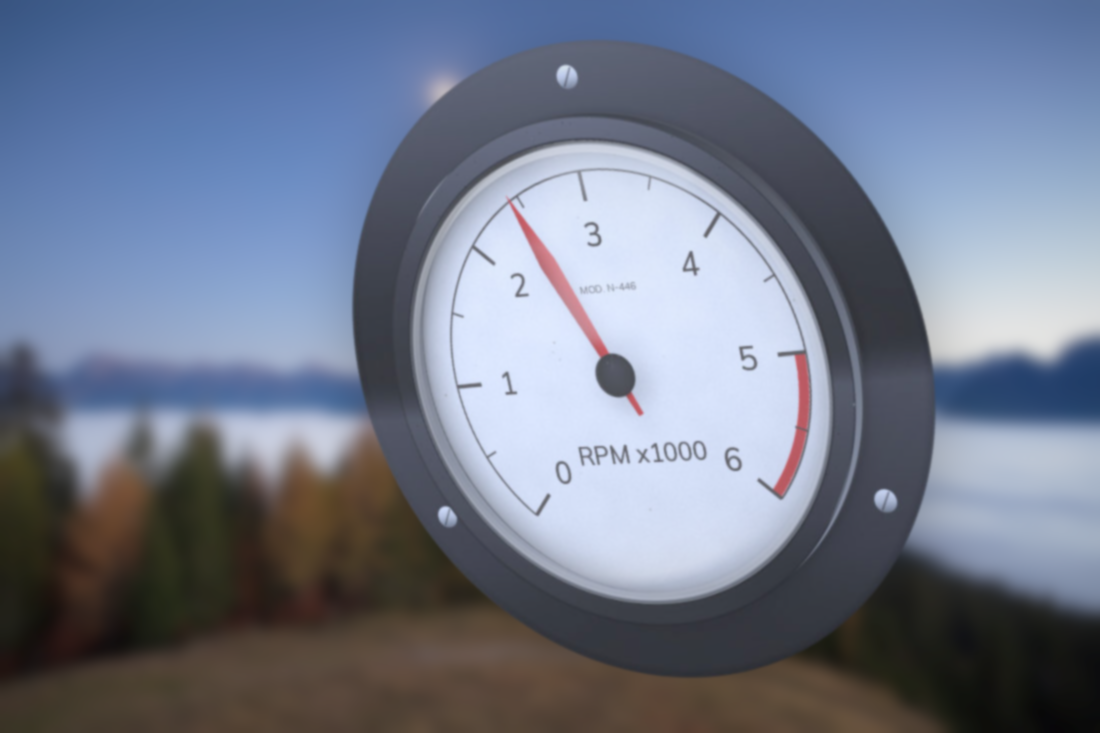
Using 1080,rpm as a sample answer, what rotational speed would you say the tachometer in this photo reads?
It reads 2500,rpm
